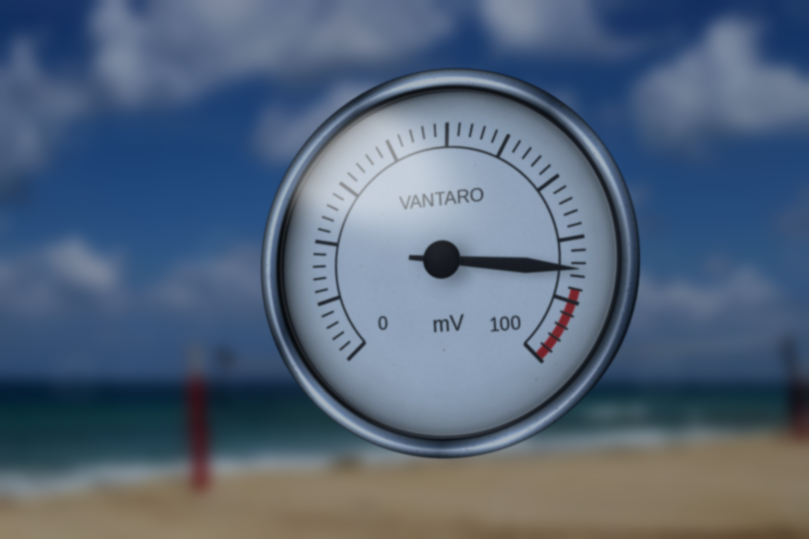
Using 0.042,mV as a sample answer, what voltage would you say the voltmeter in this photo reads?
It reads 85,mV
